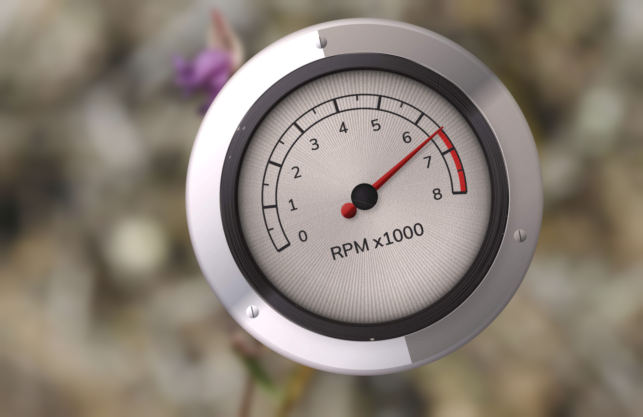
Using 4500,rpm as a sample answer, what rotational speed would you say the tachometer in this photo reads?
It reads 6500,rpm
